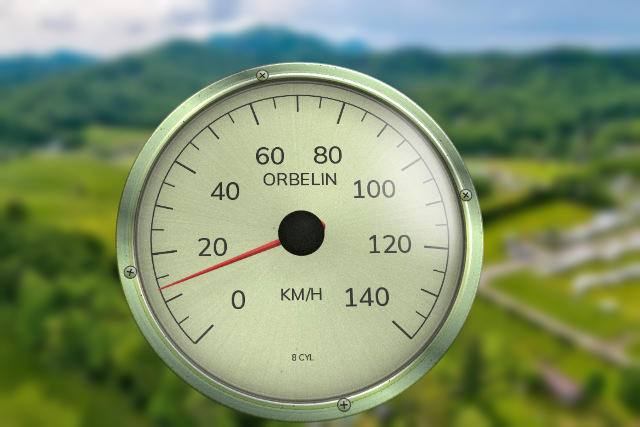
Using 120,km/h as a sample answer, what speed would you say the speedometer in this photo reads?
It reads 12.5,km/h
